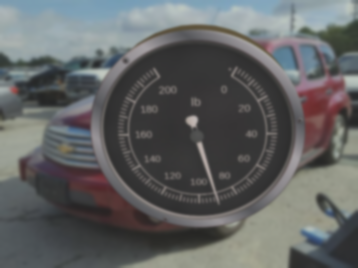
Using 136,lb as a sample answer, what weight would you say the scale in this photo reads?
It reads 90,lb
